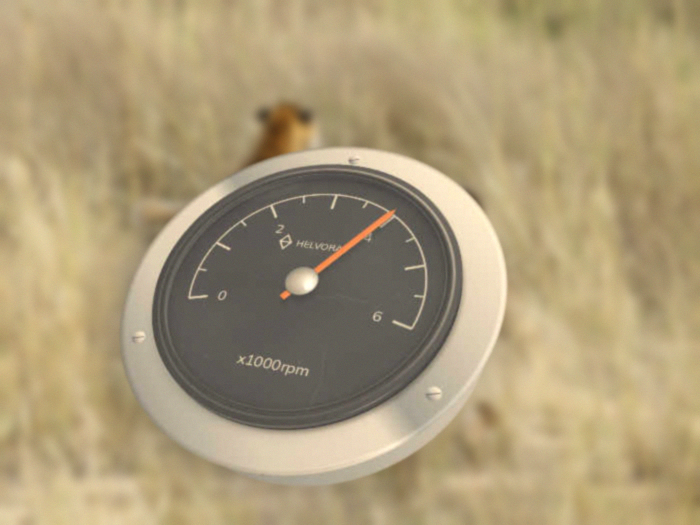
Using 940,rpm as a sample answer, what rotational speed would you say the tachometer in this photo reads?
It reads 4000,rpm
